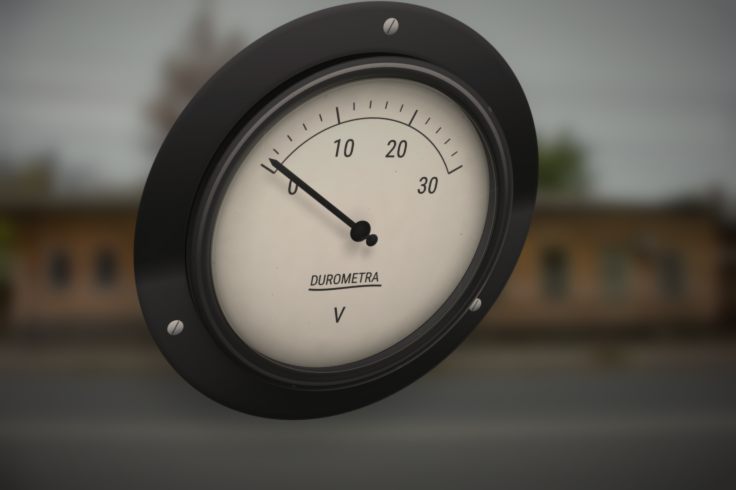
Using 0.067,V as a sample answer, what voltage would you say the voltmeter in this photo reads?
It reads 1,V
